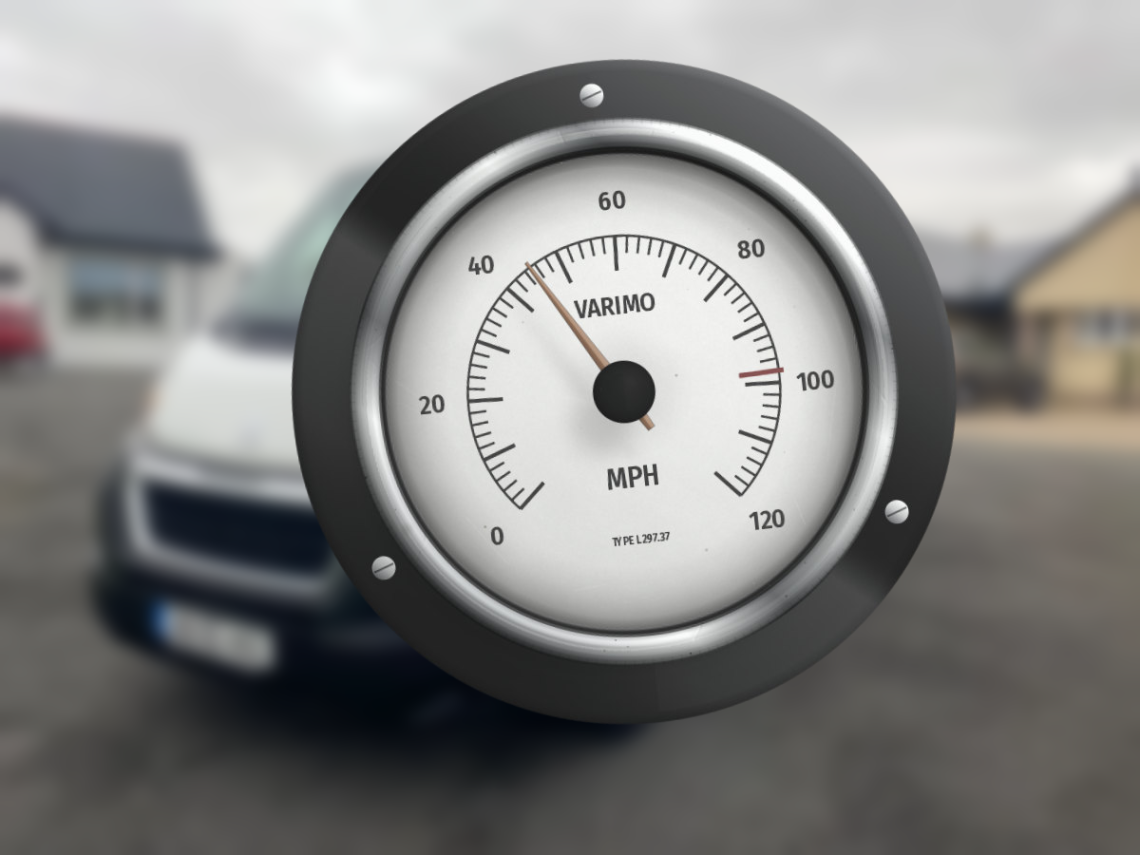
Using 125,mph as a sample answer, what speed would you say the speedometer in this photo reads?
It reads 45,mph
